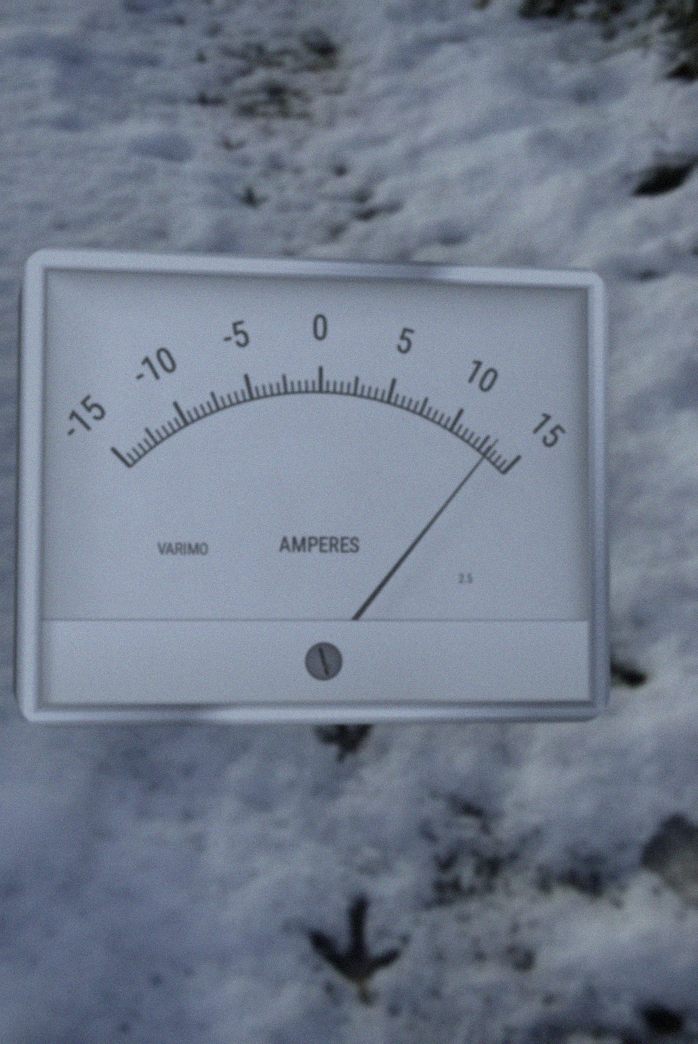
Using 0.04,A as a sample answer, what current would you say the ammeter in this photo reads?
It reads 13,A
